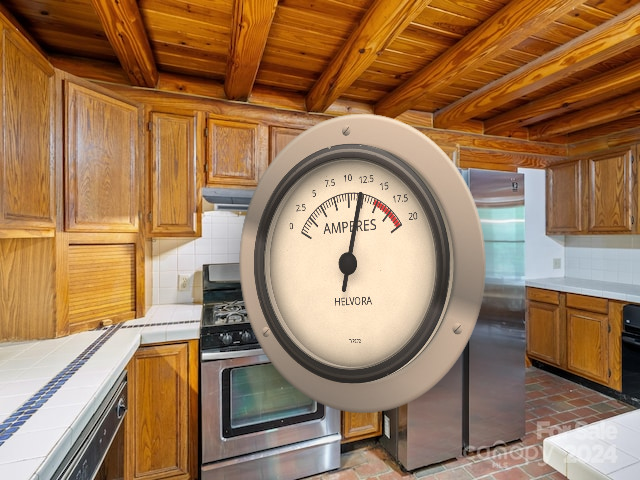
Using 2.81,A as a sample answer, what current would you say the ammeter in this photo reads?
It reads 12.5,A
